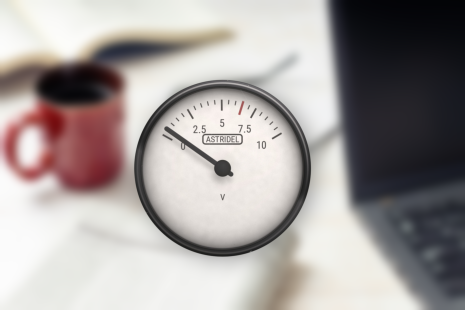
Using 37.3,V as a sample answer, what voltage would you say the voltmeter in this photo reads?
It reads 0.5,V
